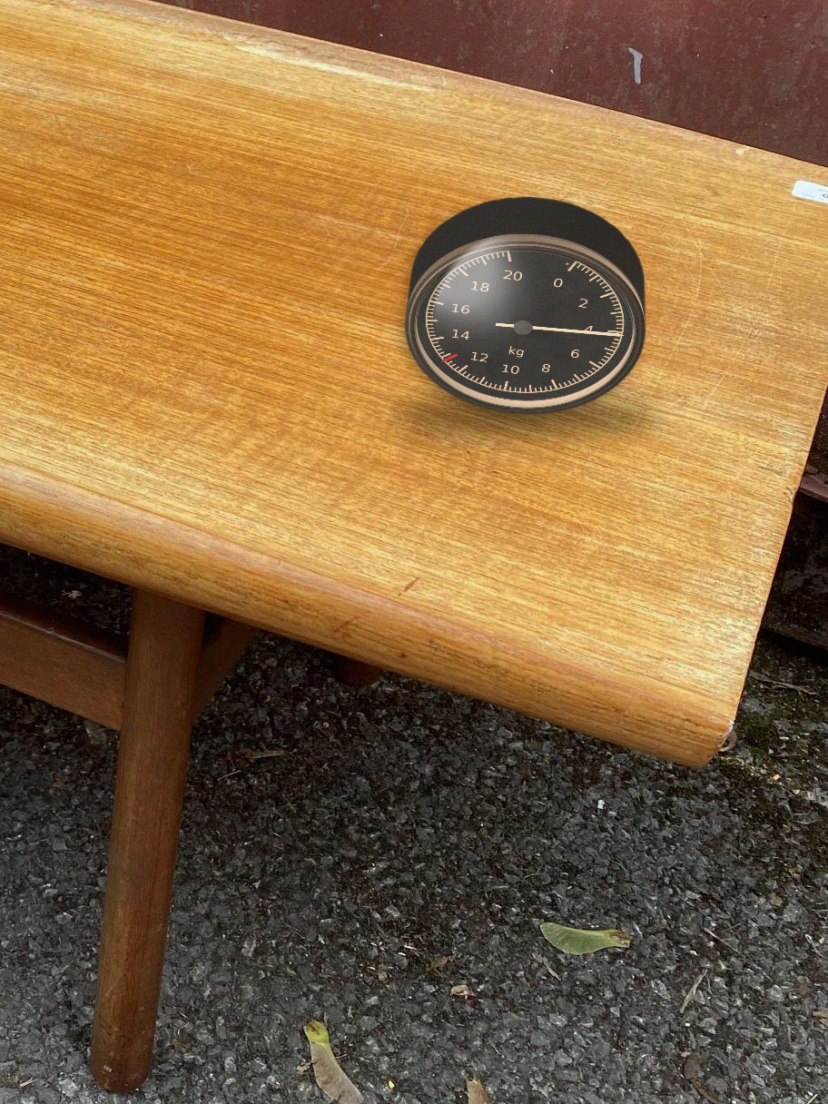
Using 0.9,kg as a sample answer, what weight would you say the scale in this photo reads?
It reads 4,kg
